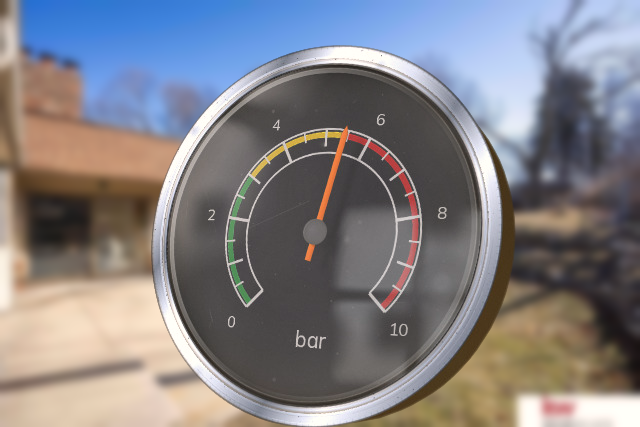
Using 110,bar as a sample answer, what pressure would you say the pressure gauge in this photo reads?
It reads 5.5,bar
